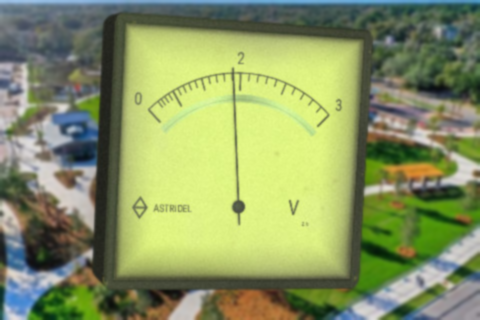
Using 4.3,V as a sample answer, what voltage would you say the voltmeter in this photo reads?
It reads 1.9,V
